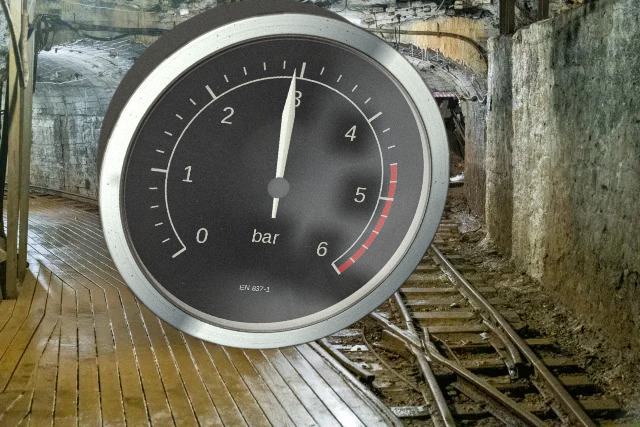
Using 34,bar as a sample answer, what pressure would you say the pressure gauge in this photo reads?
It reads 2.9,bar
